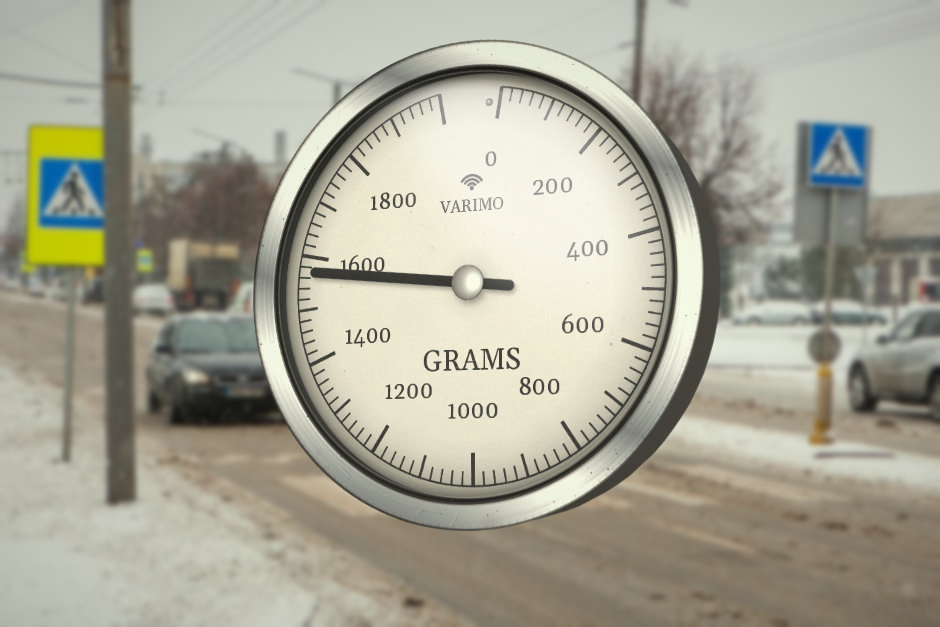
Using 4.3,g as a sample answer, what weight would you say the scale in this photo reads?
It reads 1570,g
